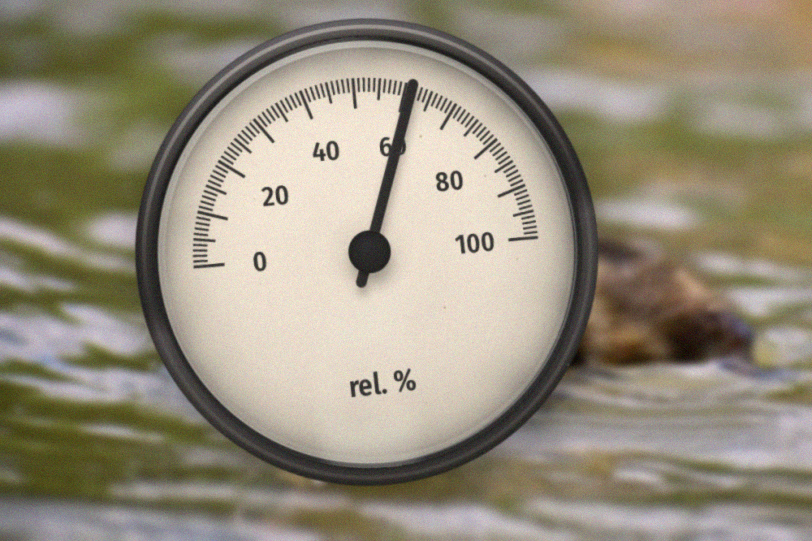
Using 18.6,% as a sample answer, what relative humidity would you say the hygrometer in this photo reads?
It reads 61,%
